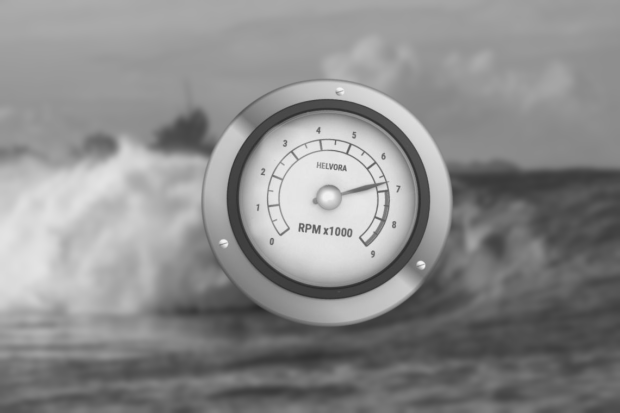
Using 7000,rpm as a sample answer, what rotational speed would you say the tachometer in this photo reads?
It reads 6750,rpm
